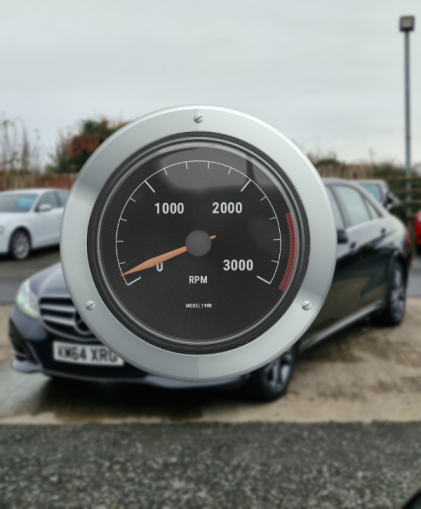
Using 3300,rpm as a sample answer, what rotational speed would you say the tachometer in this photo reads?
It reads 100,rpm
